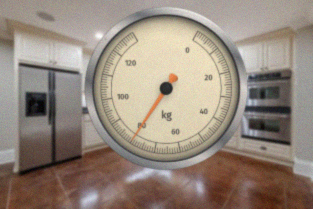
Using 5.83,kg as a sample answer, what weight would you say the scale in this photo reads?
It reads 80,kg
